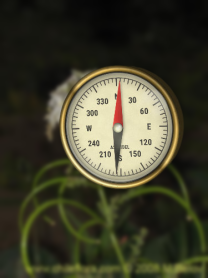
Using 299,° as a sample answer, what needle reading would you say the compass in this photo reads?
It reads 5,°
